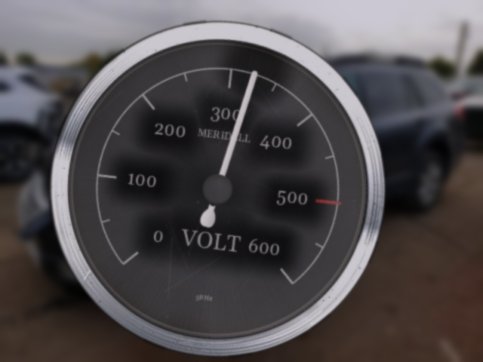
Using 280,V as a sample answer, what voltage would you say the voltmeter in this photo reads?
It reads 325,V
